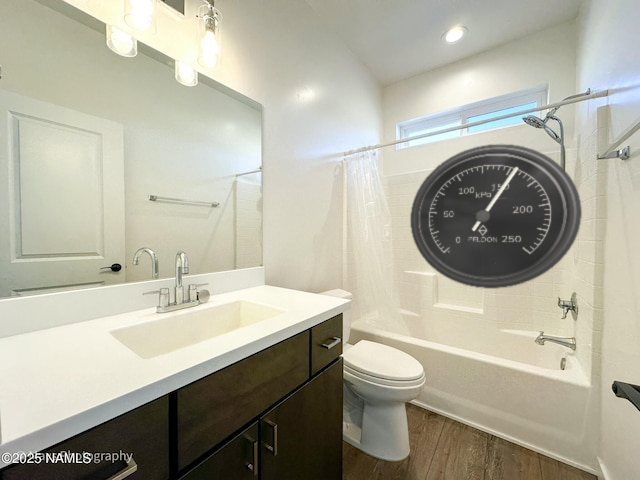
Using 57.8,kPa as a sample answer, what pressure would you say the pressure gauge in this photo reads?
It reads 155,kPa
